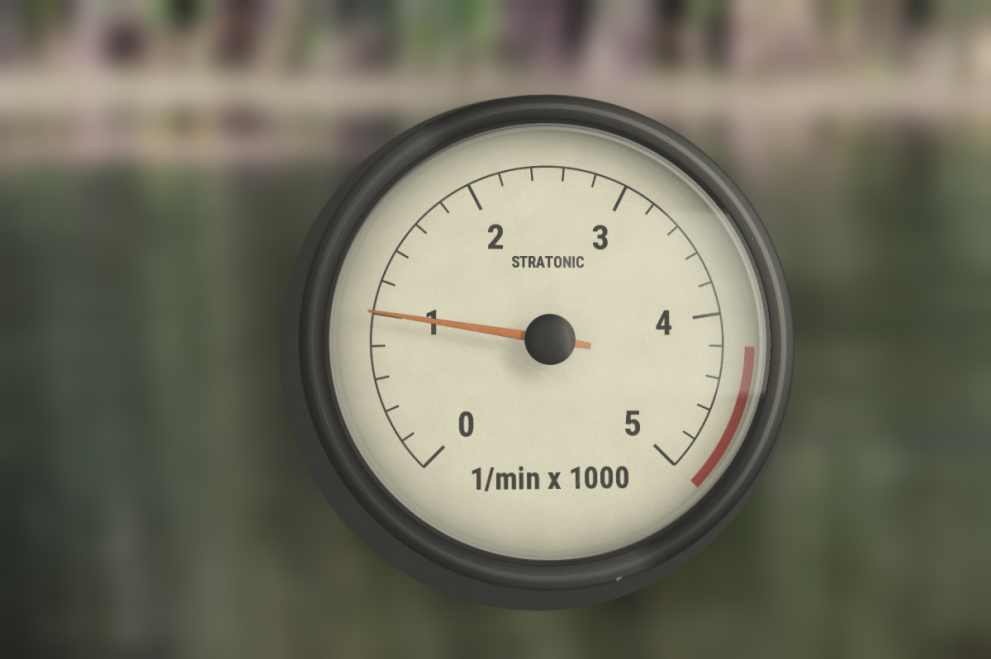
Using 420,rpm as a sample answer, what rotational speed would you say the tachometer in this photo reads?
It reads 1000,rpm
